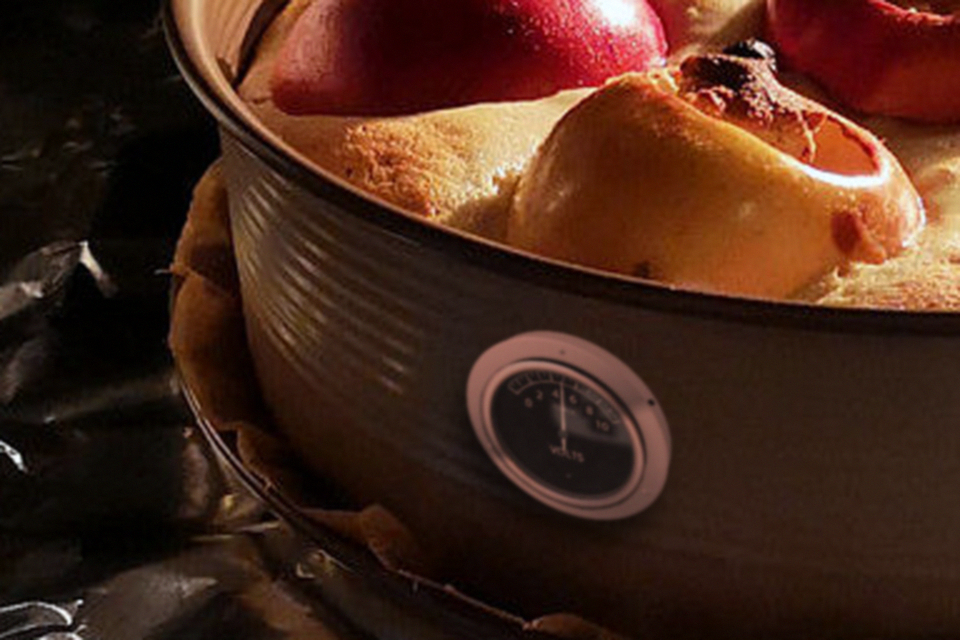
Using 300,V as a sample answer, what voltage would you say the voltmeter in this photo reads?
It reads 5,V
